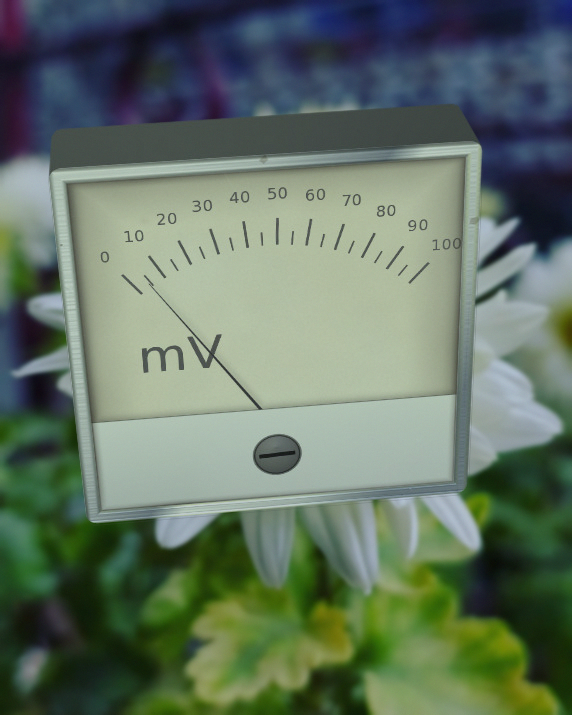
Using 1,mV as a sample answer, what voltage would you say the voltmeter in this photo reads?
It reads 5,mV
